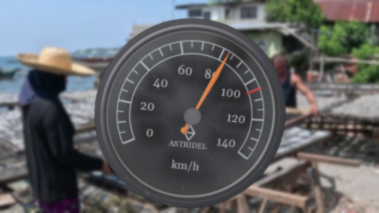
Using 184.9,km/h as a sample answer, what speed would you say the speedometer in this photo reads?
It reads 82.5,km/h
